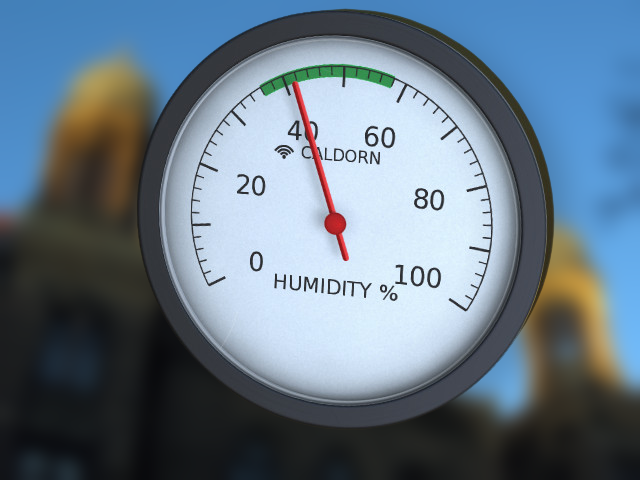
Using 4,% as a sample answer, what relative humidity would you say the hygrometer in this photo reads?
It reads 42,%
